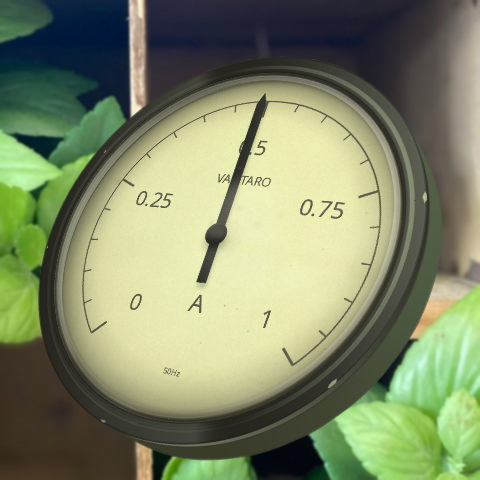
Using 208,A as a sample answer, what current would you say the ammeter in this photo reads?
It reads 0.5,A
